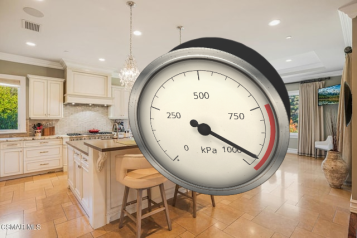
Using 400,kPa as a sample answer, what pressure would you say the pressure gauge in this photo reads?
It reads 950,kPa
